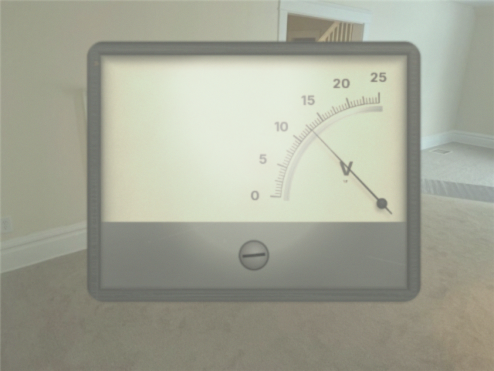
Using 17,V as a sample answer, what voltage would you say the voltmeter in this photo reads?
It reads 12.5,V
